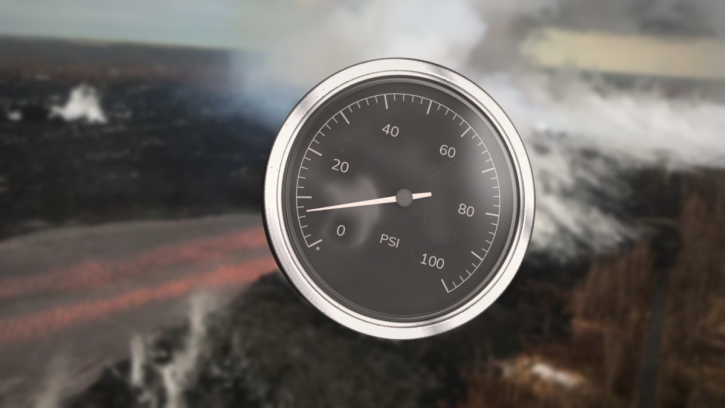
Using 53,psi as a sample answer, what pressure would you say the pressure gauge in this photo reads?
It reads 7,psi
